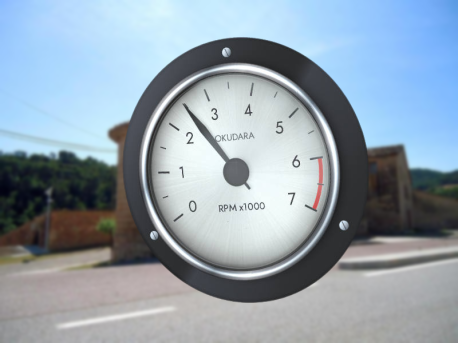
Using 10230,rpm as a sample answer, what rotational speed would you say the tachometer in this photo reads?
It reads 2500,rpm
